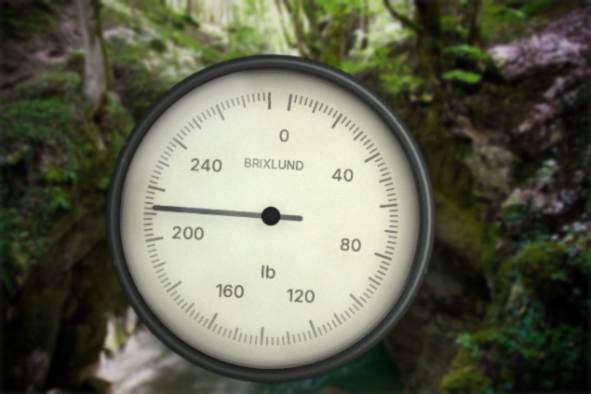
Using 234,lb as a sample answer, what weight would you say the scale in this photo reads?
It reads 212,lb
